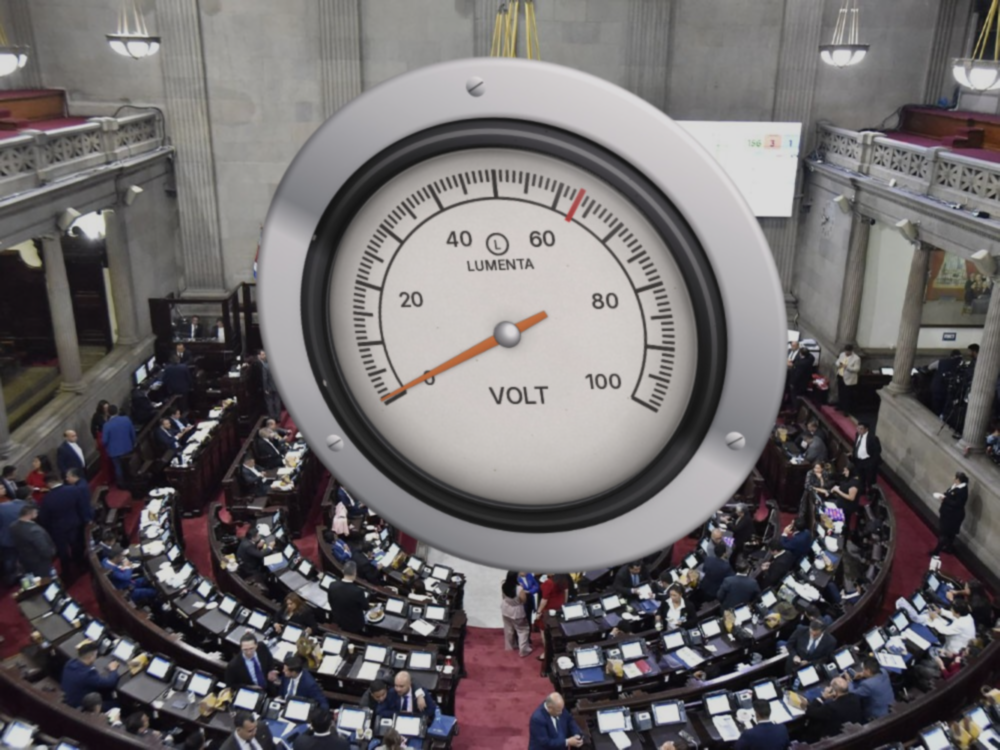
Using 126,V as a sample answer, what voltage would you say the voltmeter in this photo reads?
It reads 1,V
